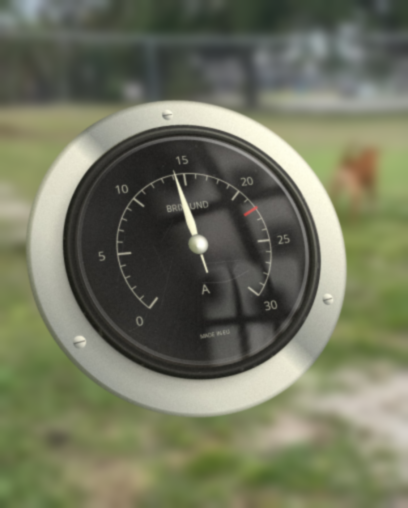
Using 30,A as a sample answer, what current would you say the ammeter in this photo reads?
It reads 14,A
